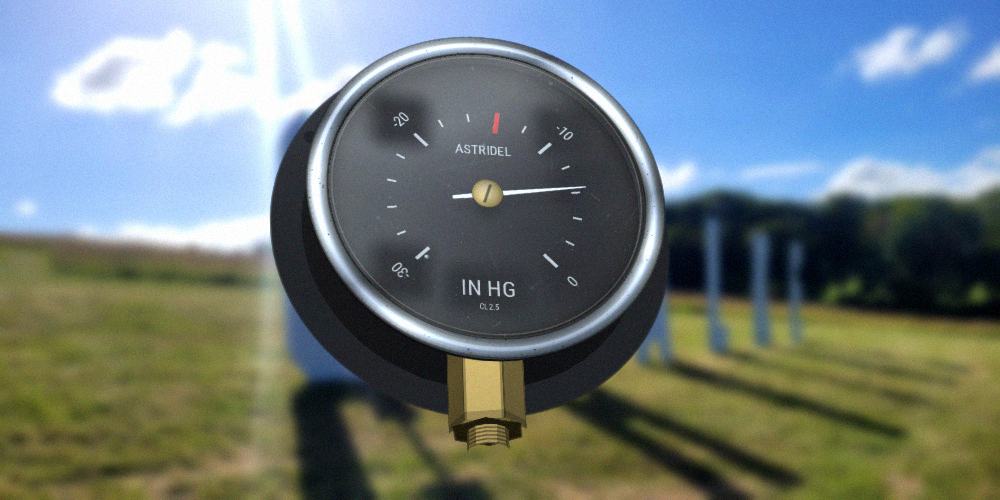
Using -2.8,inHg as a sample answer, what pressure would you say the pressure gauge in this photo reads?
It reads -6,inHg
